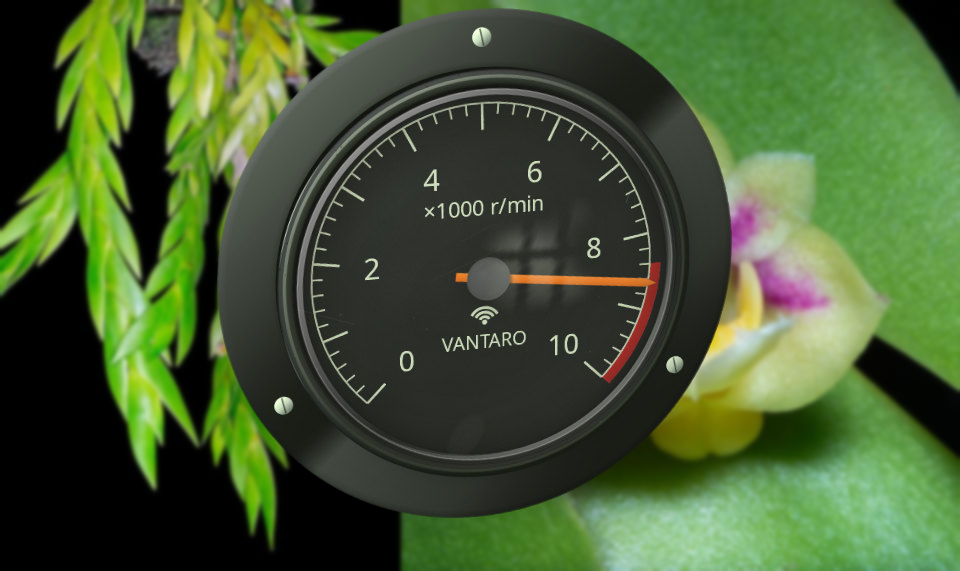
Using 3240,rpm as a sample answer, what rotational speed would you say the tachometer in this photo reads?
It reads 8600,rpm
